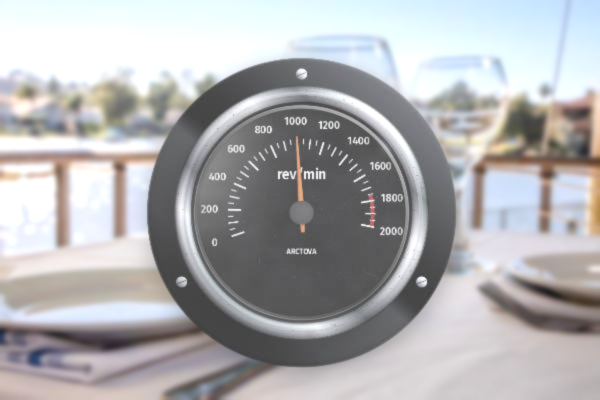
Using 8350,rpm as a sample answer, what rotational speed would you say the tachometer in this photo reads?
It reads 1000,rpm
